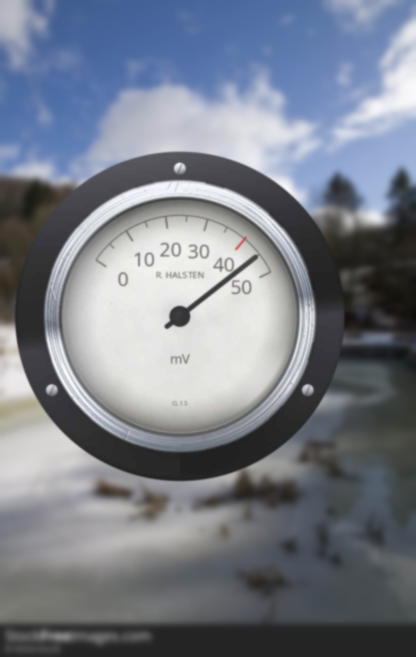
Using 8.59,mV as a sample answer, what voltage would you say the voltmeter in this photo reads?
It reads 45,mV
